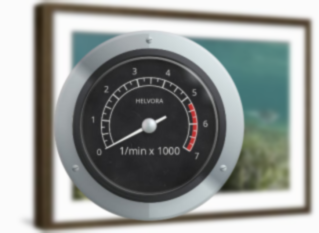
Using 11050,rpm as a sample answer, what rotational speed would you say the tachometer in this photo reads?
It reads 0,rpm
